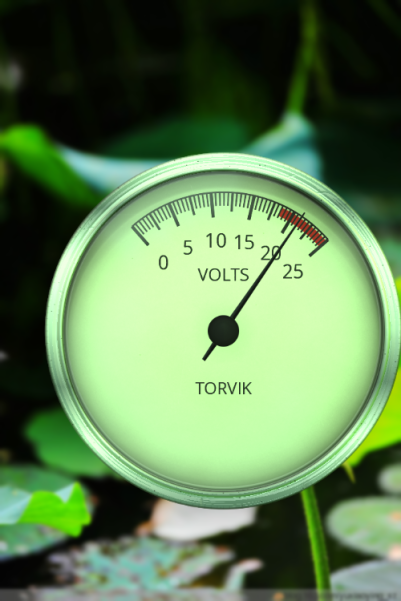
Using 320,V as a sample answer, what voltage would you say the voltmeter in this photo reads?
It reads 21,V
